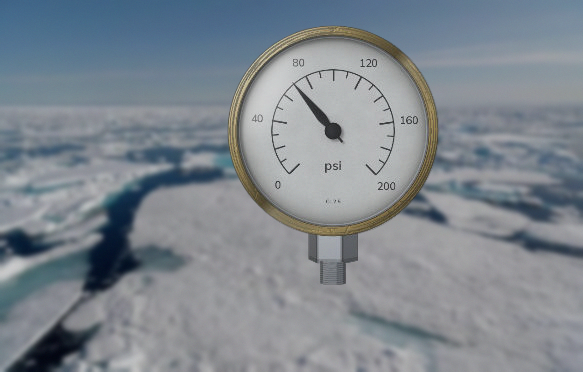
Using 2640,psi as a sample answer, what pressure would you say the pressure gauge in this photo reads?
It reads 70,psi
